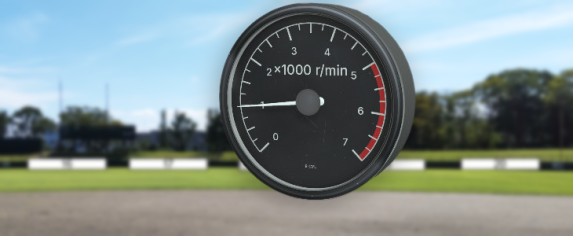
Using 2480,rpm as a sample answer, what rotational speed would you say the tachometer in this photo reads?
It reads 1000,rpm
